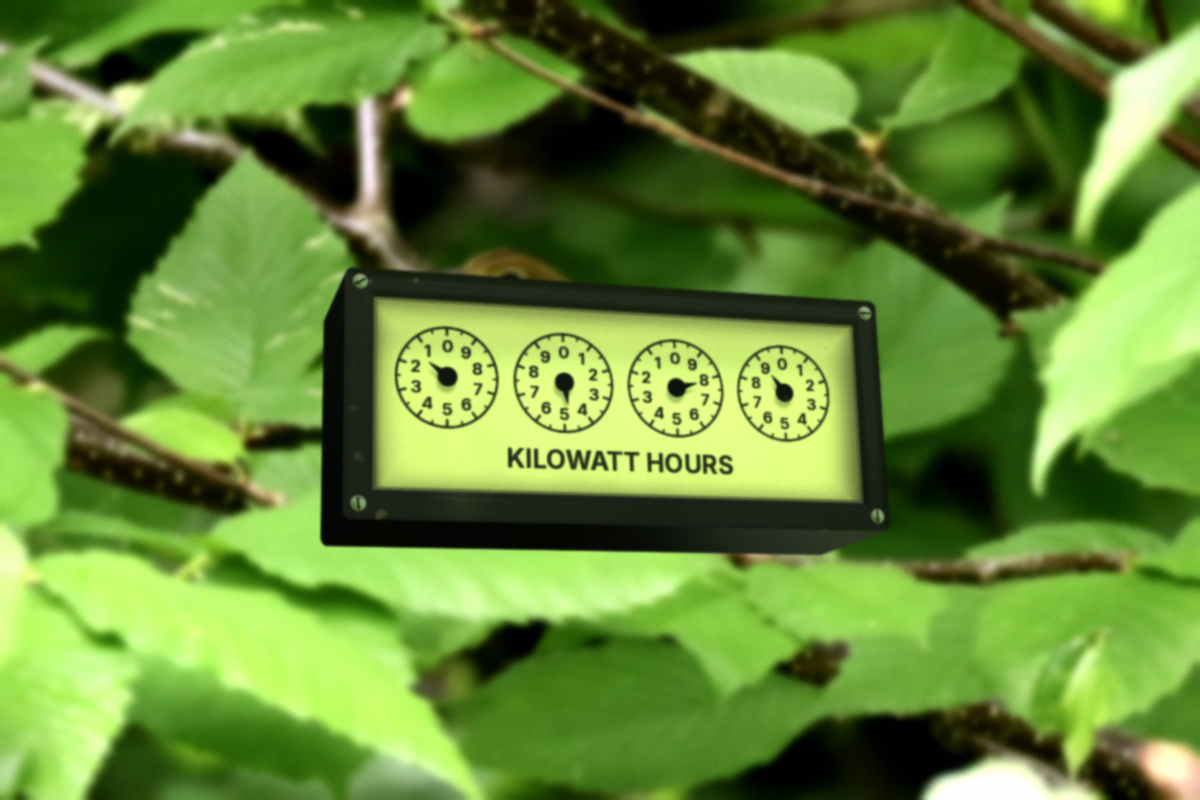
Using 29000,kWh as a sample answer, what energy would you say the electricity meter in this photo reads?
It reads 1479,kWh
